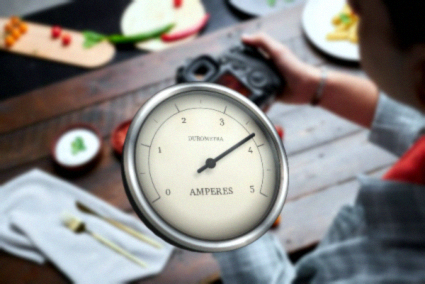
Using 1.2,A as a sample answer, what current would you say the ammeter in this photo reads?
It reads 3.75,A
